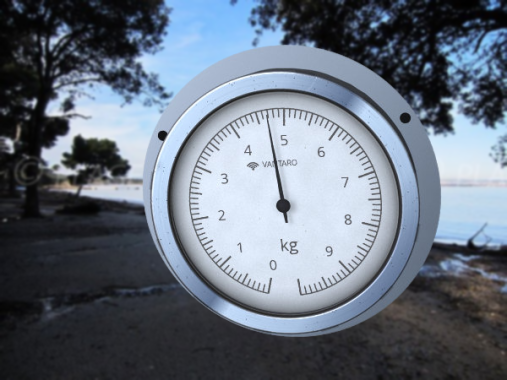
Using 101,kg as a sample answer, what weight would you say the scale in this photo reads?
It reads 4.7,kg
